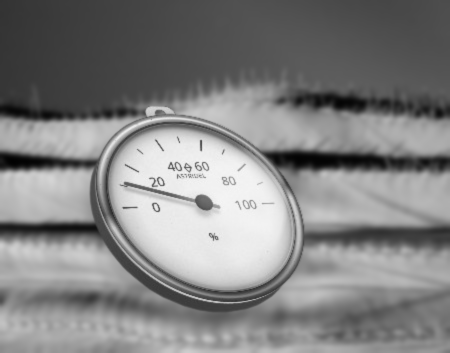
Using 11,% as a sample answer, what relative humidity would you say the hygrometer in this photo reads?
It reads 10,%
